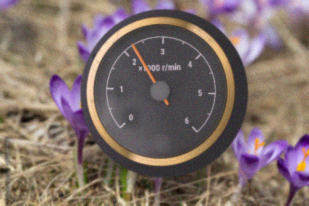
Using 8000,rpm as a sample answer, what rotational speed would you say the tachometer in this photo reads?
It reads 2250,rpm
